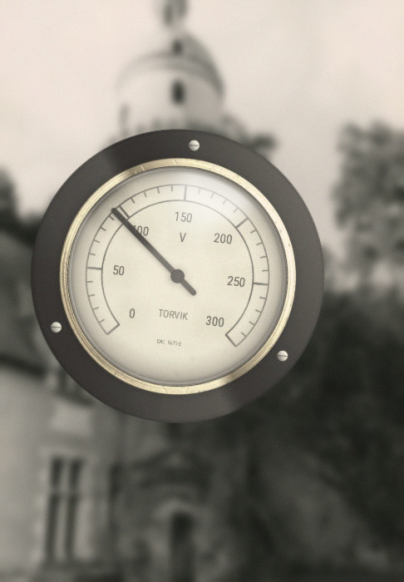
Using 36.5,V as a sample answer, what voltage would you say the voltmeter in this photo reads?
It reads 95,V
